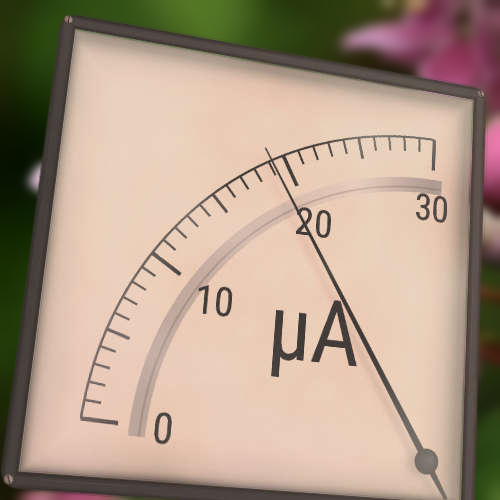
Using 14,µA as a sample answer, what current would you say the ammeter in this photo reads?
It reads 19,µA
